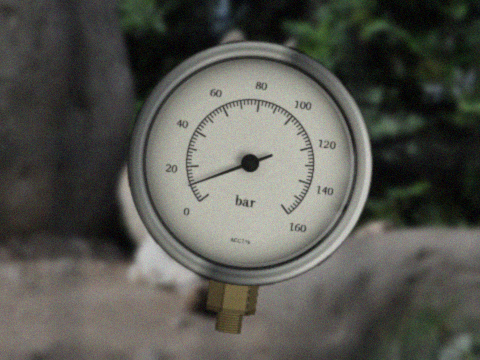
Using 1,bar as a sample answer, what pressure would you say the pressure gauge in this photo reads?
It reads 10,bar
